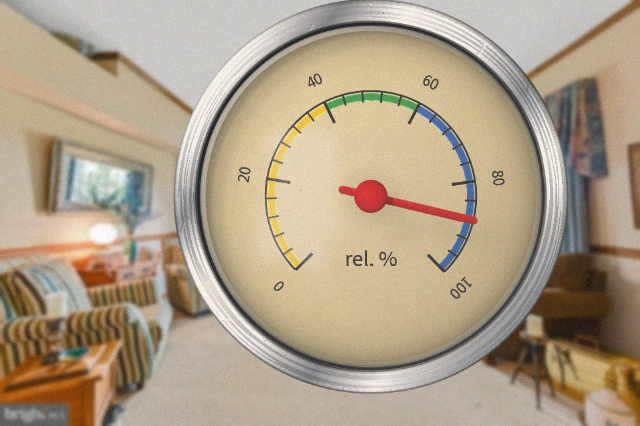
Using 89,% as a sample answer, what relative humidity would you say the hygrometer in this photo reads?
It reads 88,%
